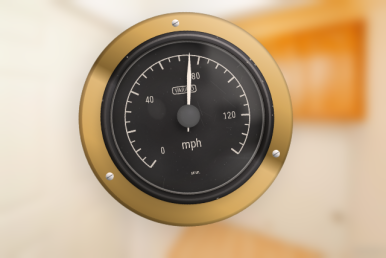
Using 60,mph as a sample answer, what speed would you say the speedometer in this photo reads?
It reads 75,mph
